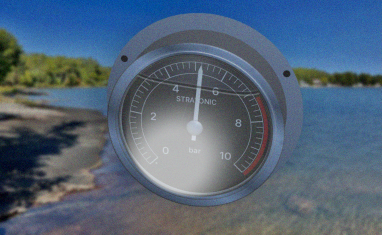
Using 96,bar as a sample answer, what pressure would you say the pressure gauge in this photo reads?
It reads 5.2,bar
